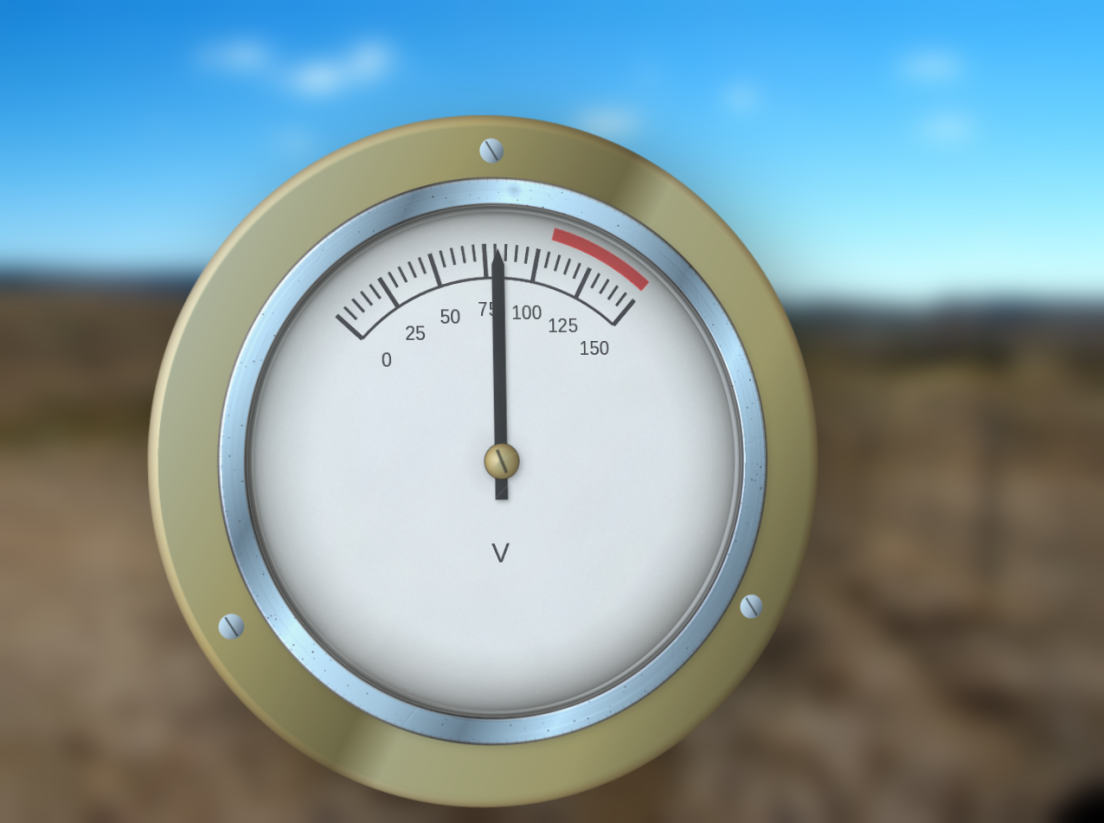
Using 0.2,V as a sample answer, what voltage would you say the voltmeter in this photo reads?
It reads 80,V
